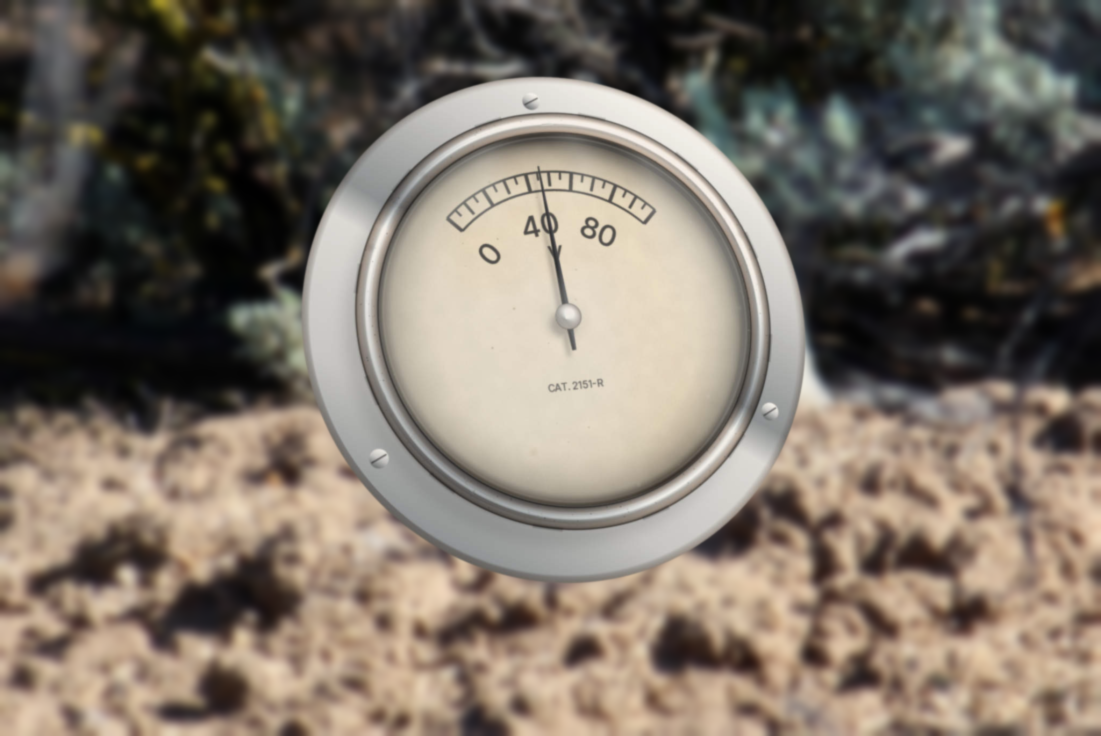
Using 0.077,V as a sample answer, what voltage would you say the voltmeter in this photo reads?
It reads 45,V
